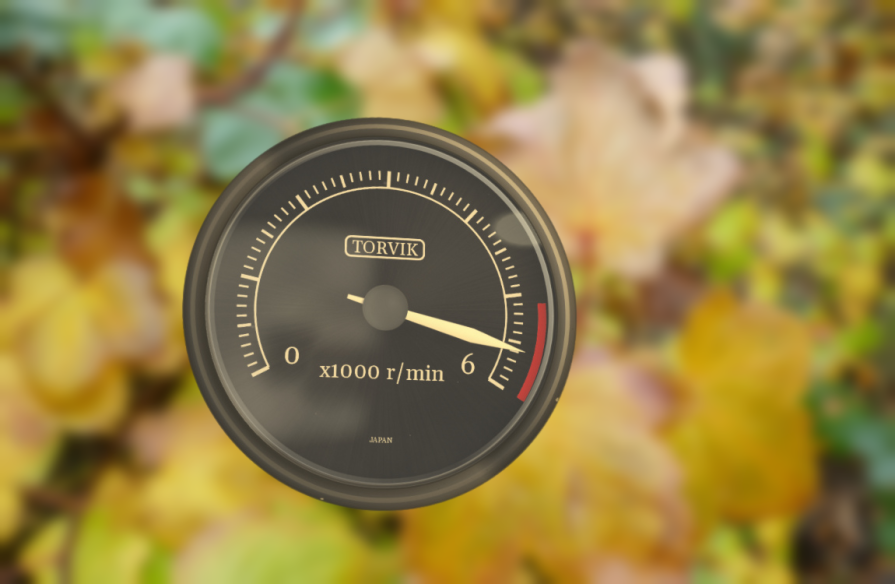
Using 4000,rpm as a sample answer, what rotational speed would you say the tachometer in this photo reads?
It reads 5600,rpm
